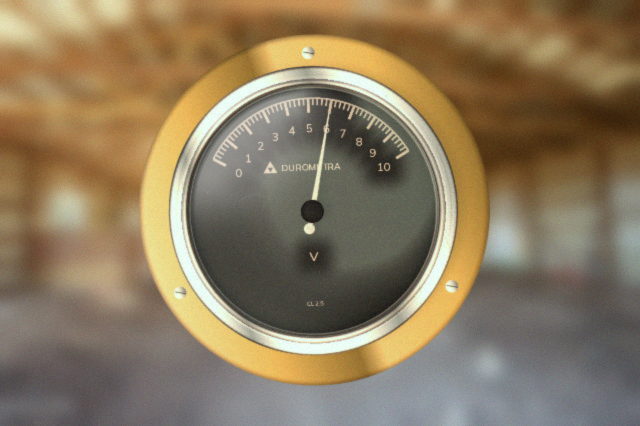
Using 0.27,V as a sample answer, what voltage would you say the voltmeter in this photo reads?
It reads 6,V
